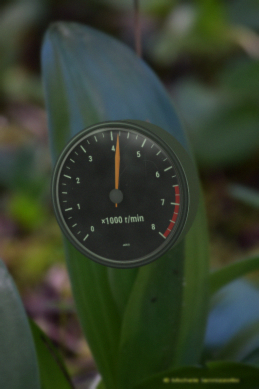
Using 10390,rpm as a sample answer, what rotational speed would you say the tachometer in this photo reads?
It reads 4250,rpm
